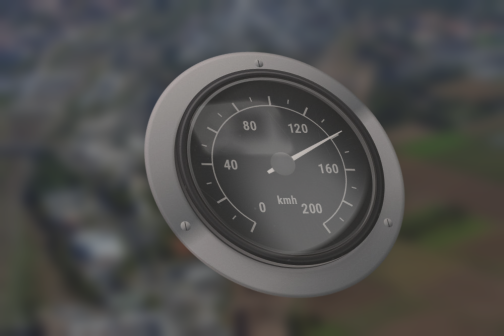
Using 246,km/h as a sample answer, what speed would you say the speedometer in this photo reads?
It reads 140,km/h
